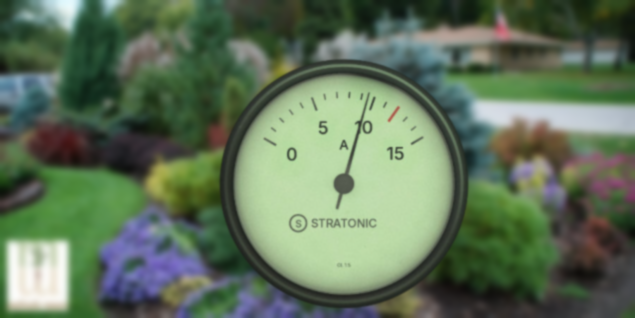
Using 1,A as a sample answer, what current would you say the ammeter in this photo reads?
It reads 9.5,A
